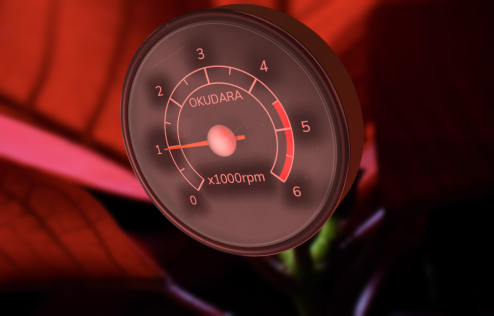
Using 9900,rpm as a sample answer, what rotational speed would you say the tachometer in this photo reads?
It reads 1000,rpm
